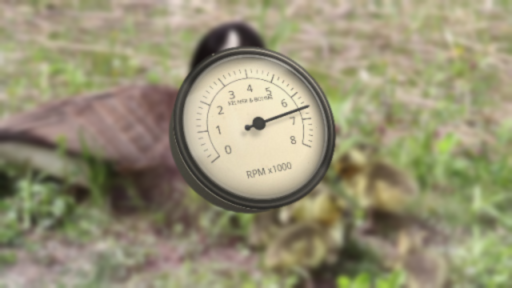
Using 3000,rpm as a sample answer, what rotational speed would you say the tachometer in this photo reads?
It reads 6600,rpm
